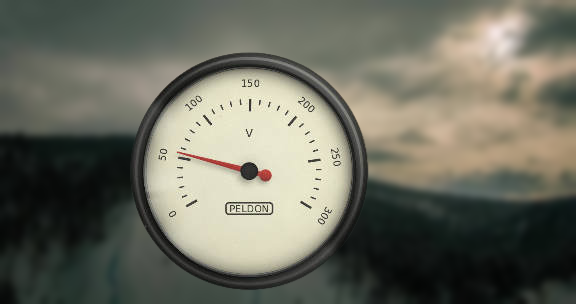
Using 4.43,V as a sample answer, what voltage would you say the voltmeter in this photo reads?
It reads 55,V
